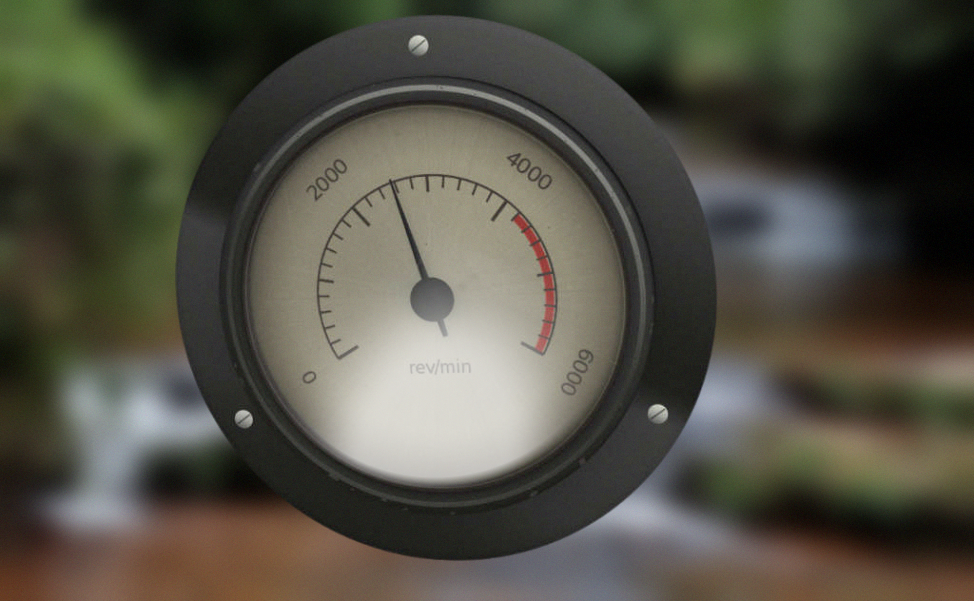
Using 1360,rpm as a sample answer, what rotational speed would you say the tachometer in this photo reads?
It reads 2600,rpm
